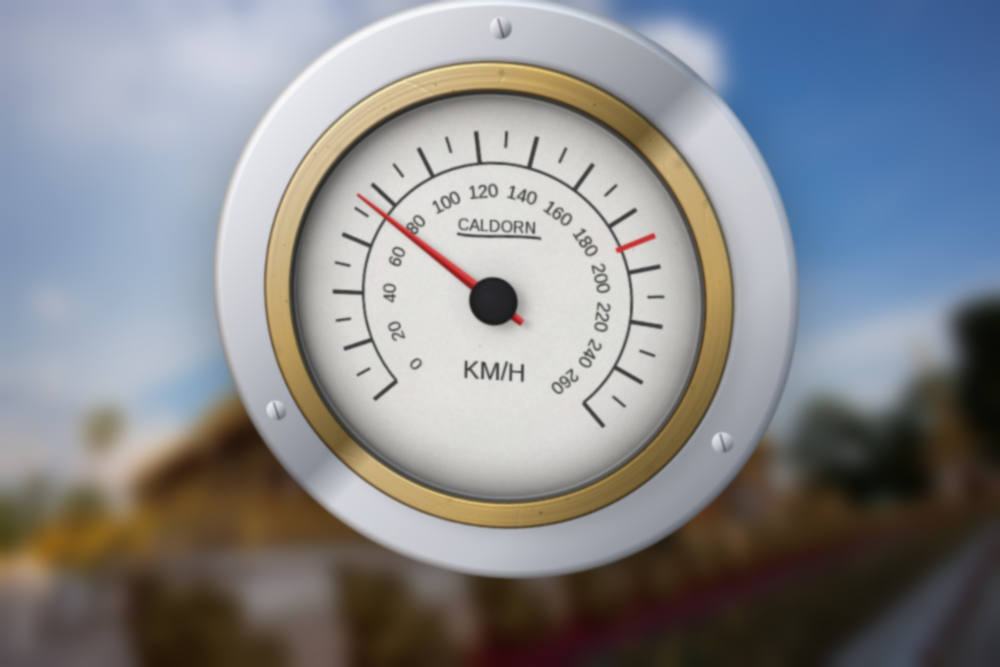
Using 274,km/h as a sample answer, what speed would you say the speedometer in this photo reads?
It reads 75,km/h
